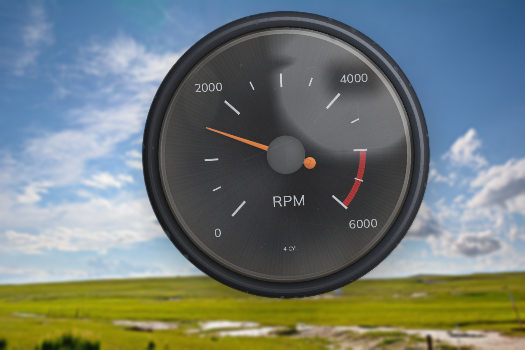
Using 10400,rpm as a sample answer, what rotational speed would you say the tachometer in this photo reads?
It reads 1500,rpm
